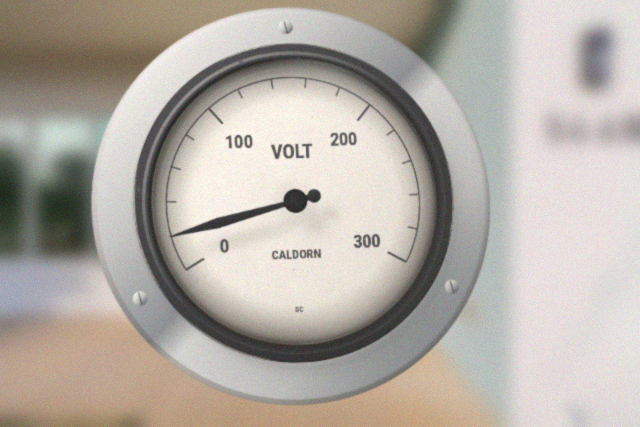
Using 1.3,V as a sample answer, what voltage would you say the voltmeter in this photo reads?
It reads 20,V
